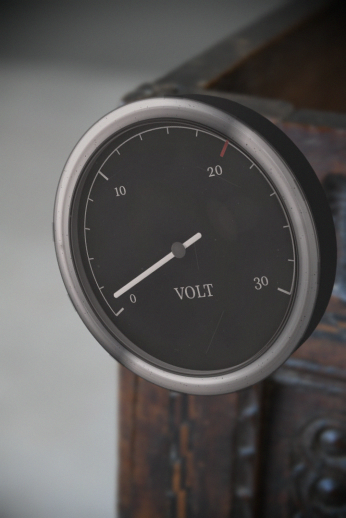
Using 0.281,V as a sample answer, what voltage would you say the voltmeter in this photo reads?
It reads 1,V
